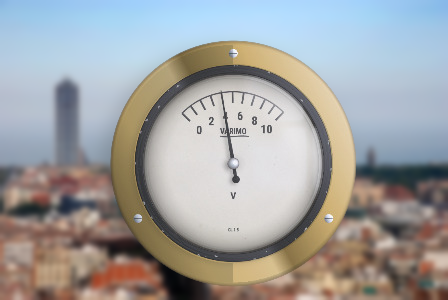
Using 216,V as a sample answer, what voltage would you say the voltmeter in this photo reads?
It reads 4,V
